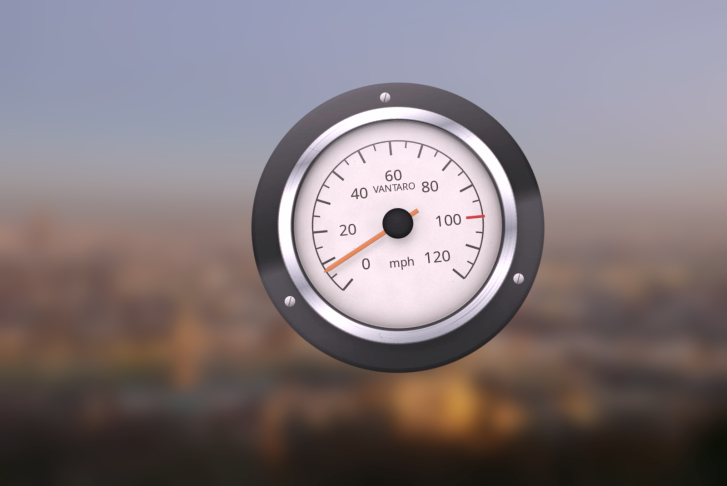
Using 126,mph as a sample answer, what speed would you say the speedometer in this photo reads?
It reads 7.5,mph
